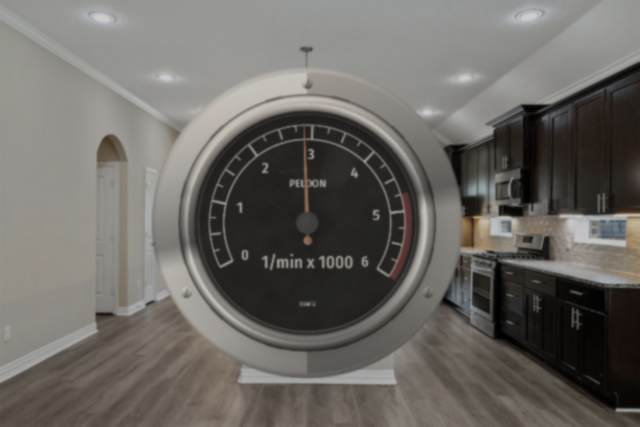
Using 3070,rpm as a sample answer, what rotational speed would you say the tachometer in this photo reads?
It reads 2875,rpm
